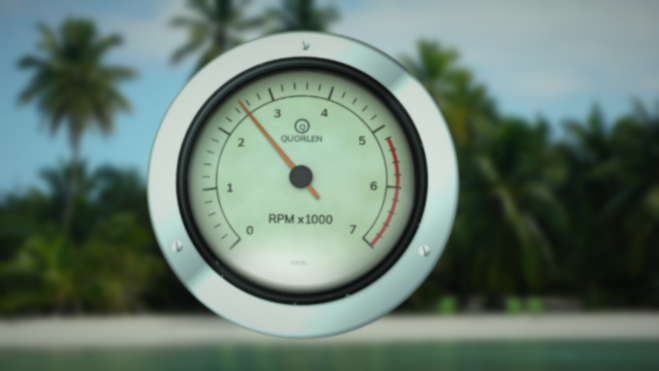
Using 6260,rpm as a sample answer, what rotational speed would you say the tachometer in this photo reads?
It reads 2500,rpm
